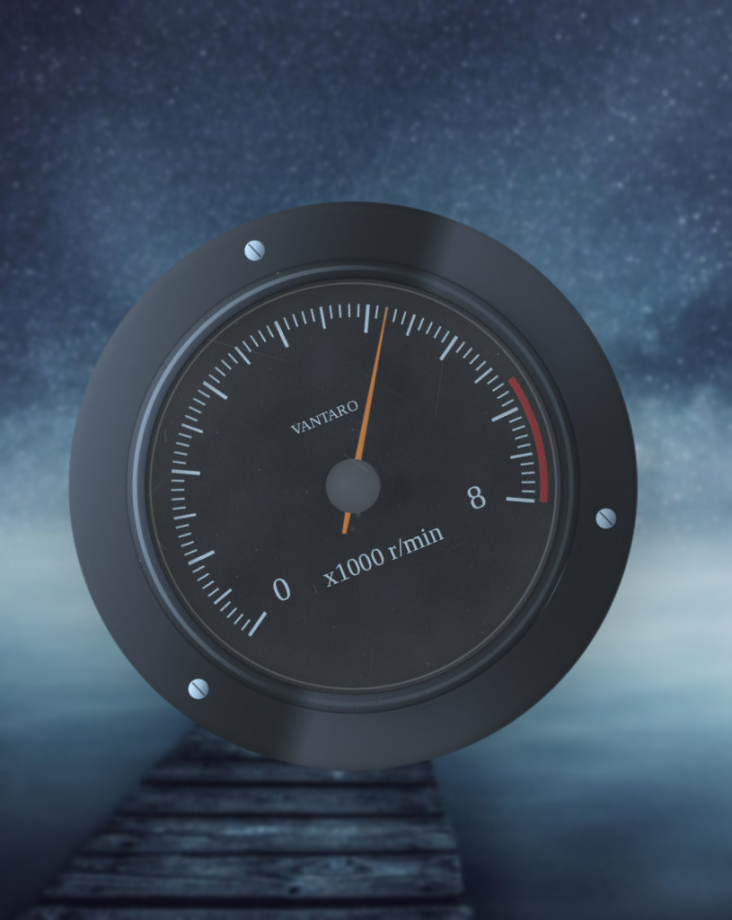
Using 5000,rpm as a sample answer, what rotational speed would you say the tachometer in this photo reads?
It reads 5200,rpm
